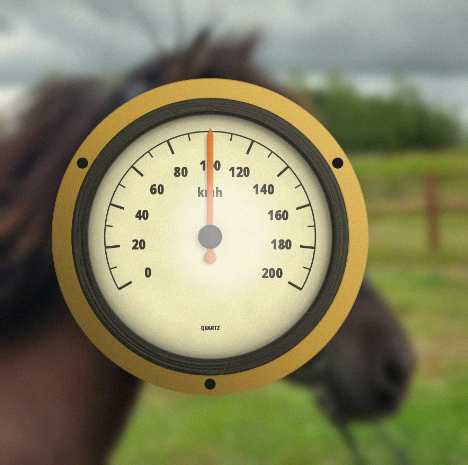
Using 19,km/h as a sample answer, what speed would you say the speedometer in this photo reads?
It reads 100,km/h
